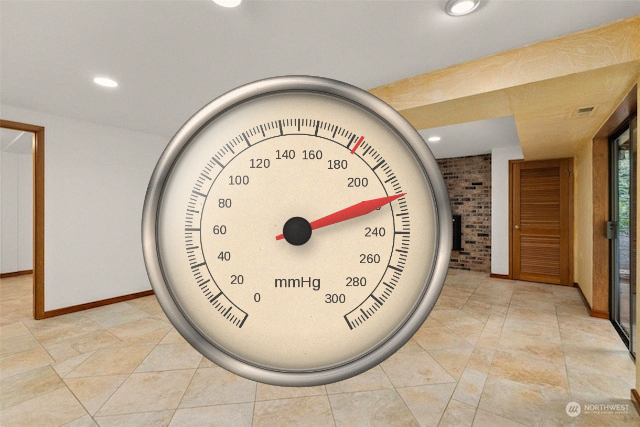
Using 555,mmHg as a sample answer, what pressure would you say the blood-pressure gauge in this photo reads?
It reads 220,mmHg
